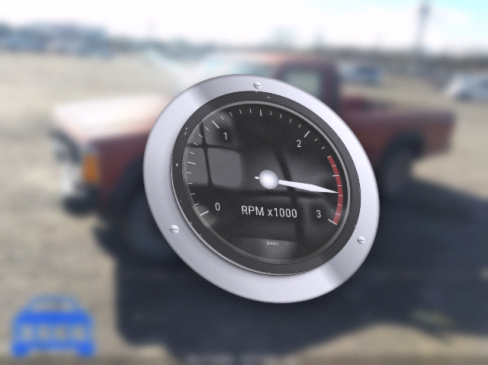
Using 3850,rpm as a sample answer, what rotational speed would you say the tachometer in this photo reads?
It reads 2700,rpm
